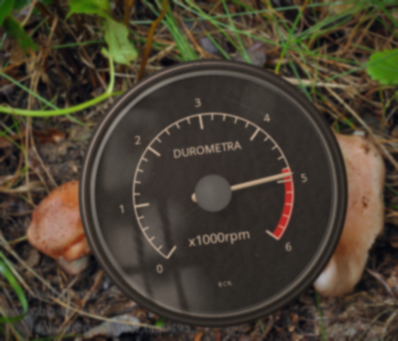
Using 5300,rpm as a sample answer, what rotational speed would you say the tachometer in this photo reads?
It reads 4900,rpm
